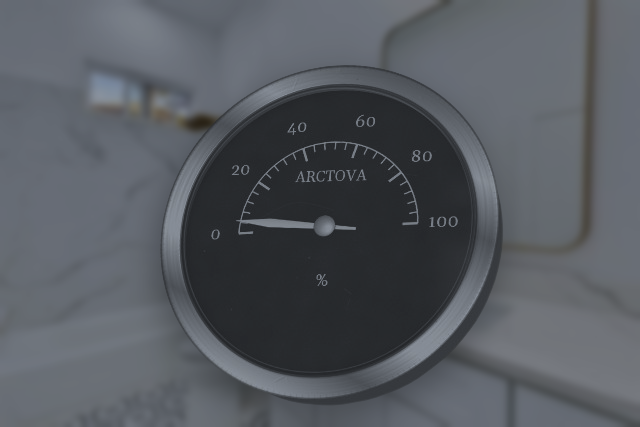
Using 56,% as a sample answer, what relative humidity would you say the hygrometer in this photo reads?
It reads 4,%
